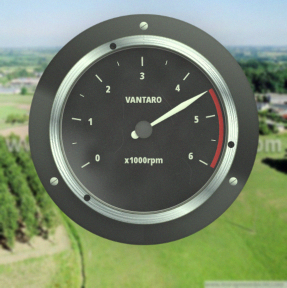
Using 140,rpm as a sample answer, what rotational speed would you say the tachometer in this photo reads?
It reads 4500,rpm
